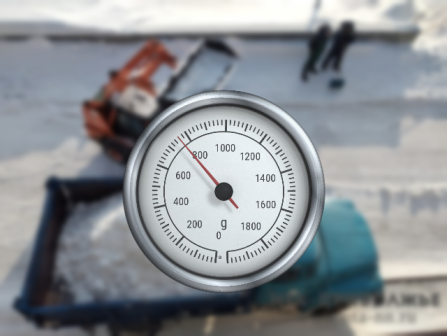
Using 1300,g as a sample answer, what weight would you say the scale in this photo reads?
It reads 760,g
